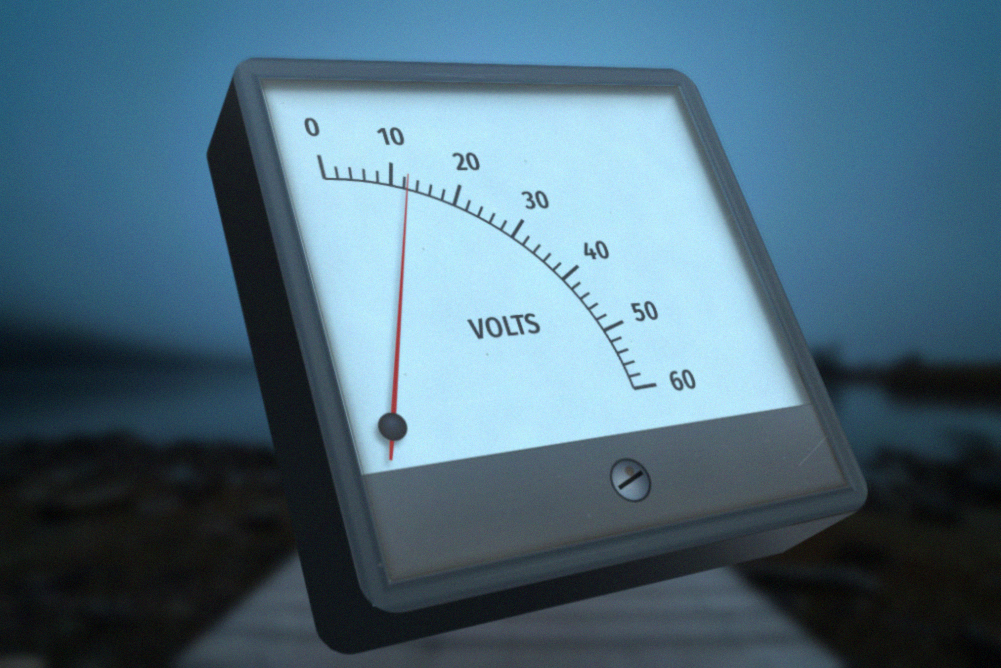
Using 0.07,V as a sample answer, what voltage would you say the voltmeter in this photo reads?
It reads 12,V
